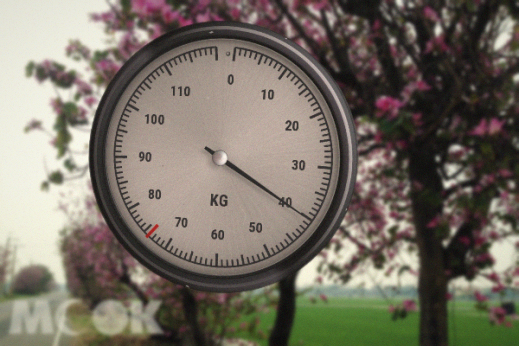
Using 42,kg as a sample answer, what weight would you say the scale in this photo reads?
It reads 40,kg
